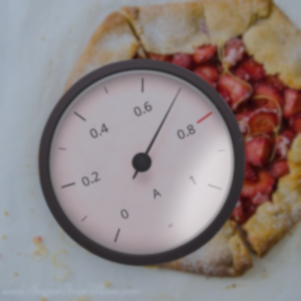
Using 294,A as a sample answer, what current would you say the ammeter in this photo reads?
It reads 0.7,A
